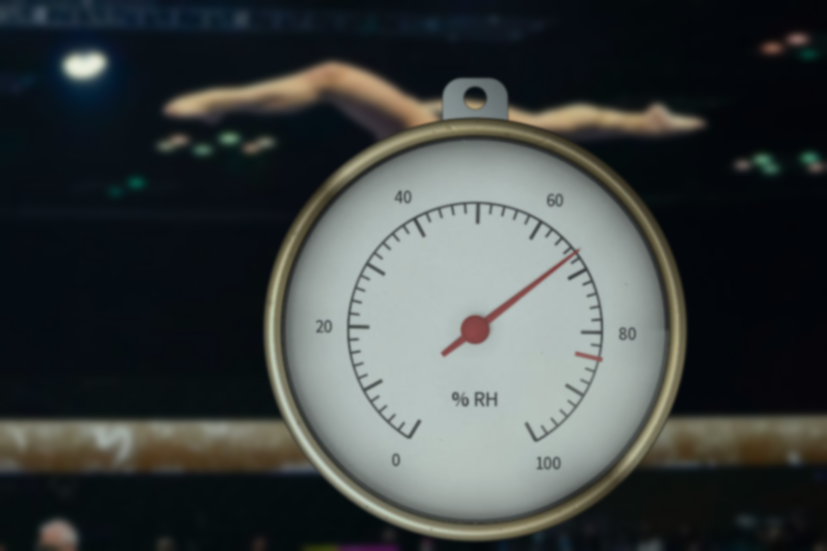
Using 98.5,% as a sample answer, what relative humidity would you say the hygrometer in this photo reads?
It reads 67,%
